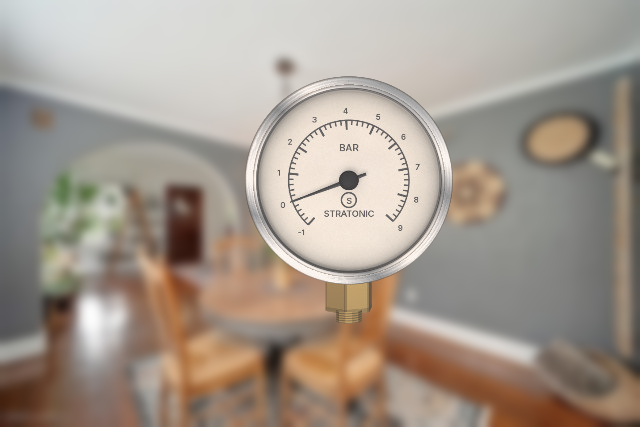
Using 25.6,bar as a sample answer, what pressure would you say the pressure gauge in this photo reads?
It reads 0,bar
